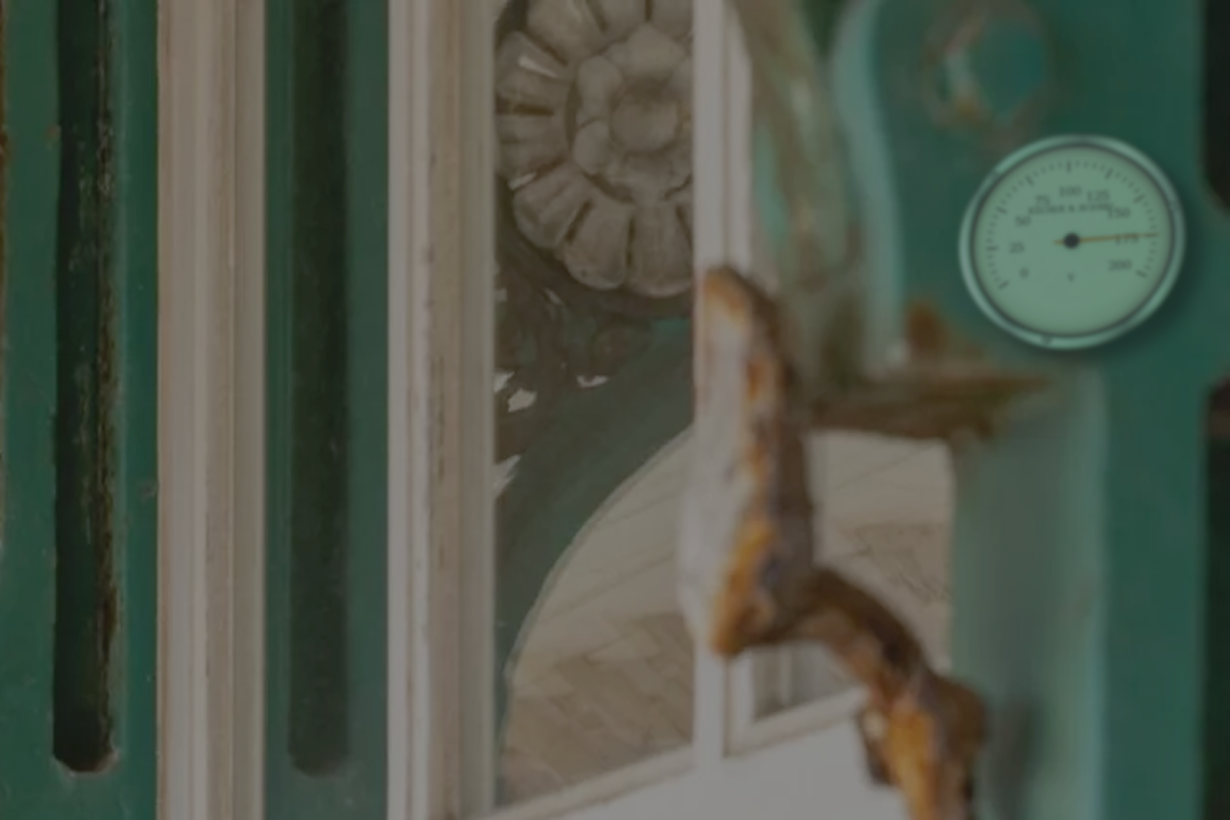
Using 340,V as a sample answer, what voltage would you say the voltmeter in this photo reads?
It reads 175,V
